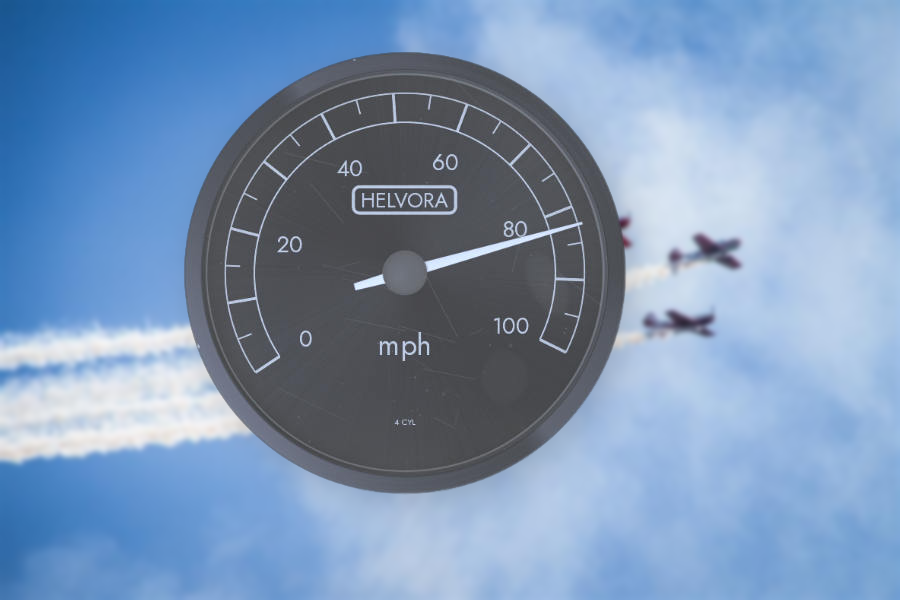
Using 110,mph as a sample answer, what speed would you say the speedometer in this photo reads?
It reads 82.5,mph
